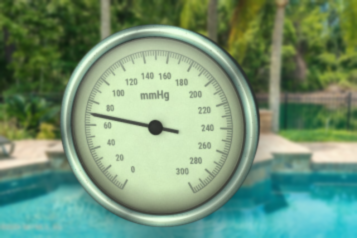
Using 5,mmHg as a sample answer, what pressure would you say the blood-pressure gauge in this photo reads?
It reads 70,mmHg
